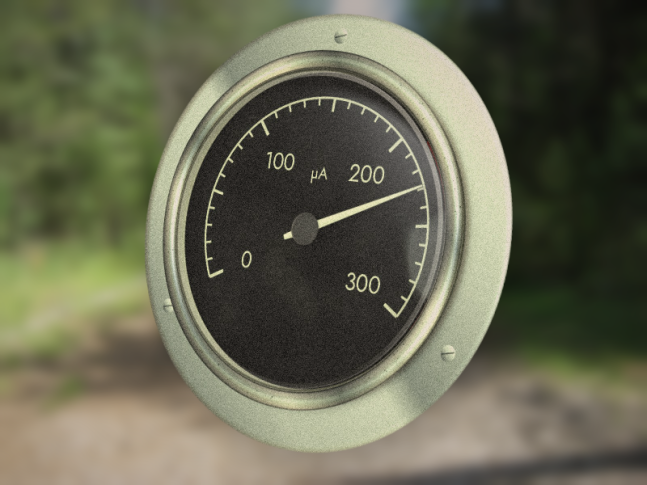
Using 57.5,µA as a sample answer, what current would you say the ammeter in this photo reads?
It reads 230,µA
